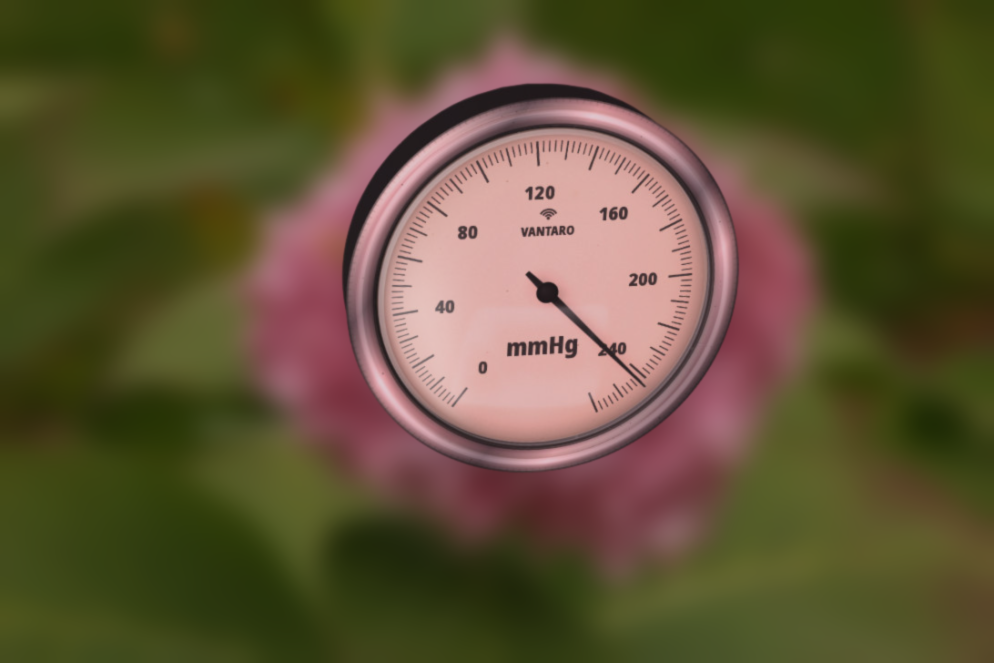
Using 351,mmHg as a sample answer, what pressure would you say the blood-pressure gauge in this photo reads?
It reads 242,mmHg
